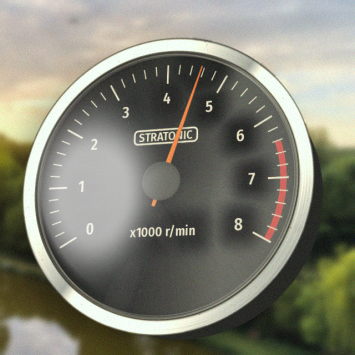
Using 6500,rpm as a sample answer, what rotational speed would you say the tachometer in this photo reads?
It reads 4600,rpm
